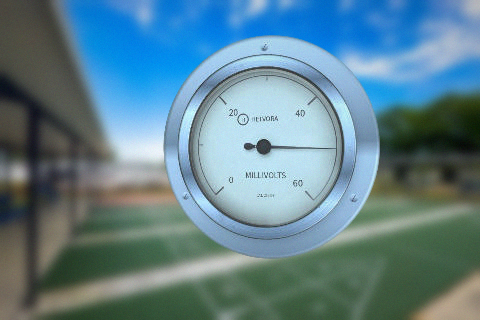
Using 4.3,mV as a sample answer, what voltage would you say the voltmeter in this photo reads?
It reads 50,mV
